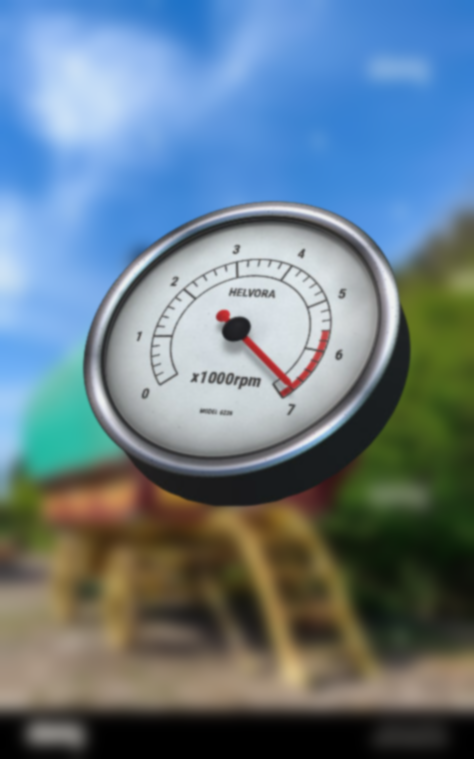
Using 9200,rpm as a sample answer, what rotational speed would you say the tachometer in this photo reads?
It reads 6800,rpm
